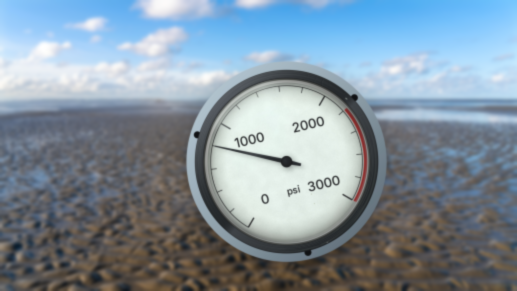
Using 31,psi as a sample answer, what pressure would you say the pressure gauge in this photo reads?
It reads 800,psi
